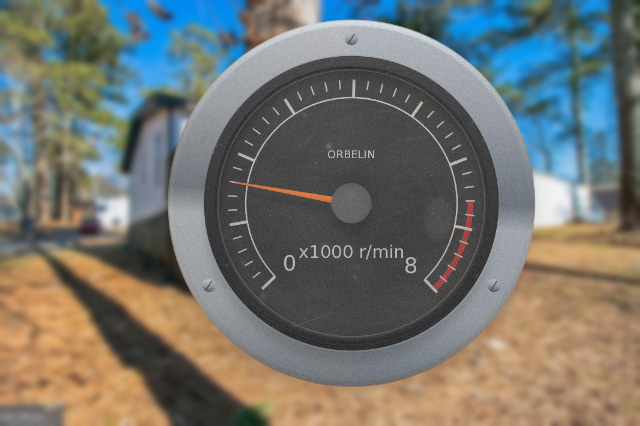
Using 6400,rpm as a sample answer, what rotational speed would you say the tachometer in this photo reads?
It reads 1600,rpm
